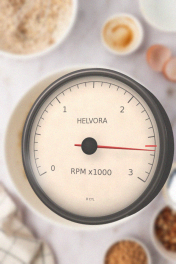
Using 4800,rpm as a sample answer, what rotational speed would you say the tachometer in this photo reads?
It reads 2650,rpm
